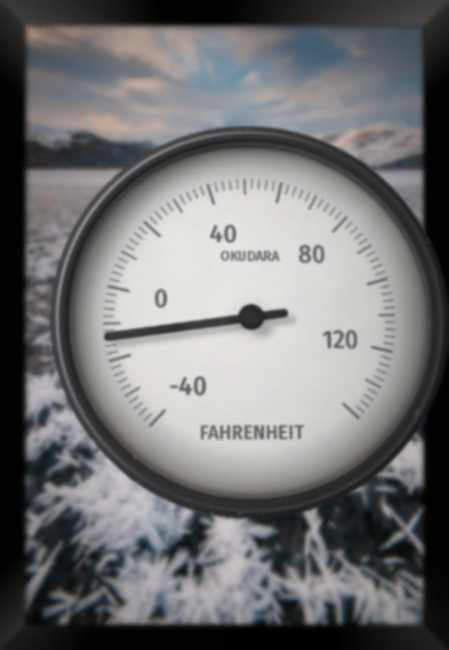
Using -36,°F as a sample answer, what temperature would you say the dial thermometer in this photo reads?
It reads -14,°F
